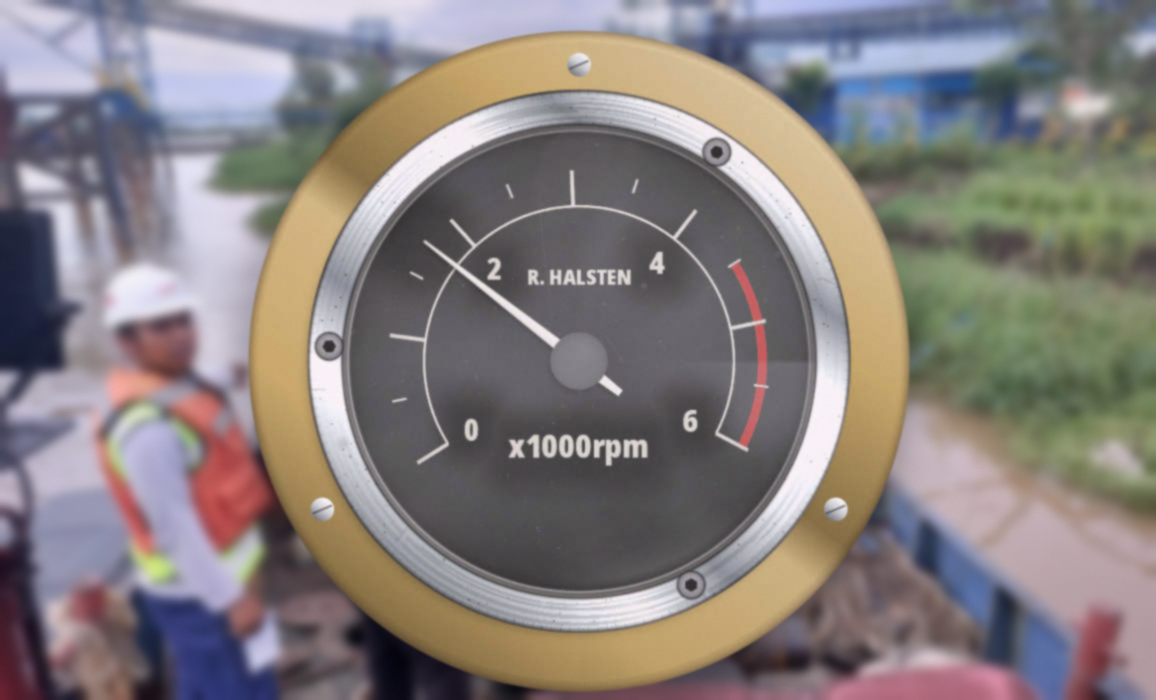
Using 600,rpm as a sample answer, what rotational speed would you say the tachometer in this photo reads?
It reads 1750,rpm
